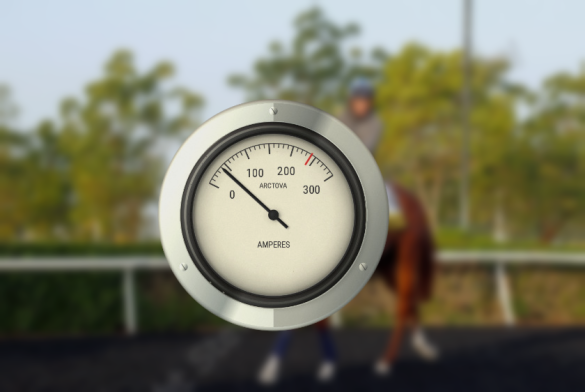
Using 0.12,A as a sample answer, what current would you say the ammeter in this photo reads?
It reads 40,A
